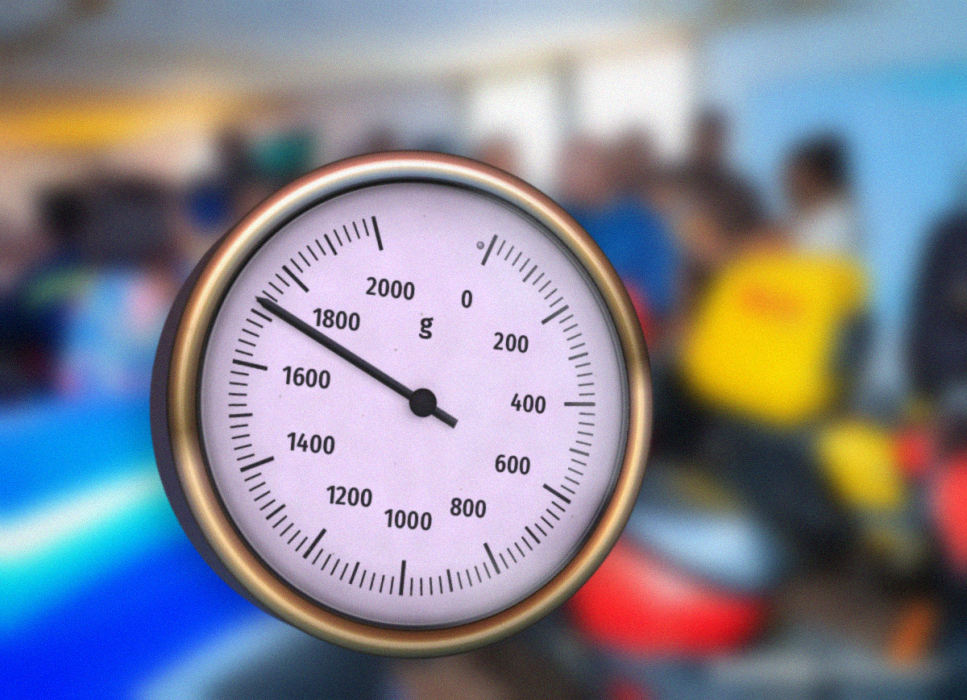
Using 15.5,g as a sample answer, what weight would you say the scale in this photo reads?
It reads 1720,g
